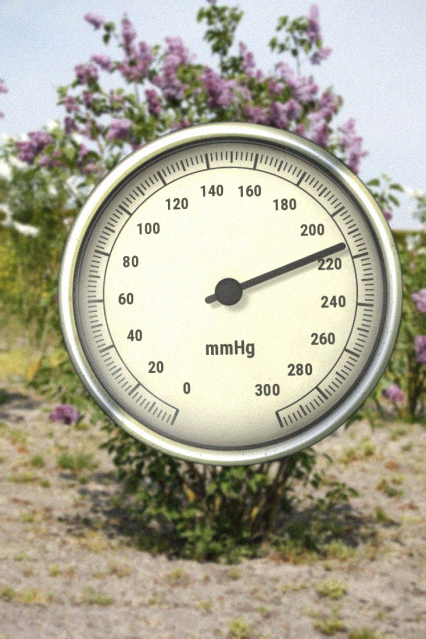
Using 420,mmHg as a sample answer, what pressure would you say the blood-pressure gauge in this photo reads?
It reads 214,mmHg
